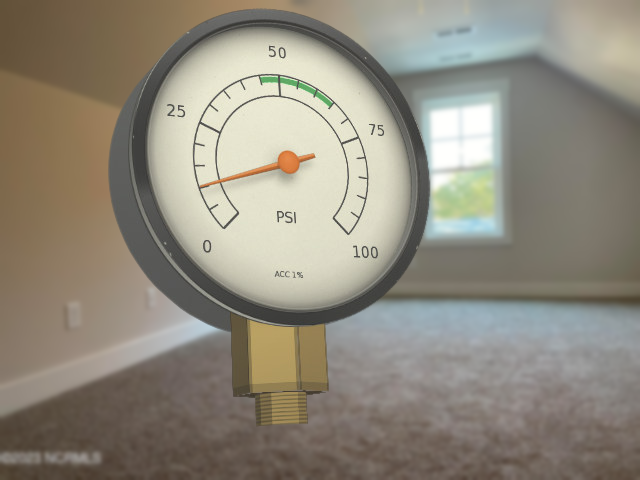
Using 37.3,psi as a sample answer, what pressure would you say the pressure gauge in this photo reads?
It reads 10,psi
